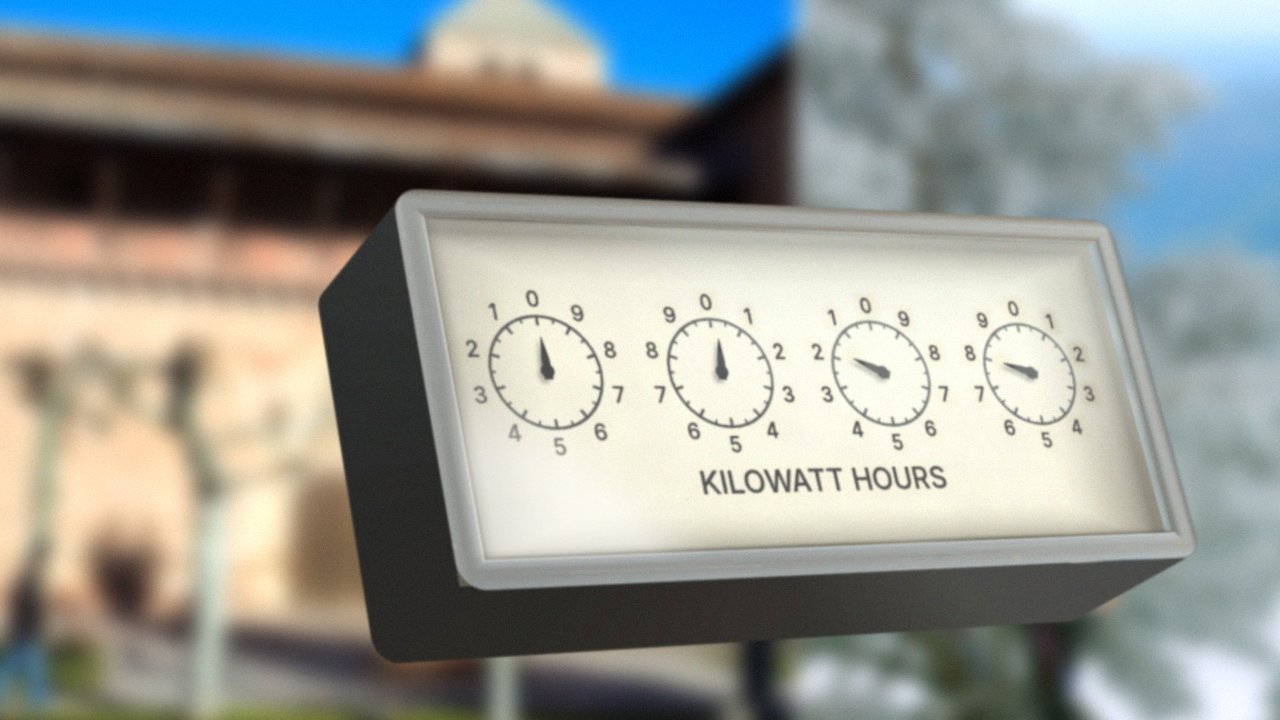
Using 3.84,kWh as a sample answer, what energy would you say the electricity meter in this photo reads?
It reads 18,kWh
